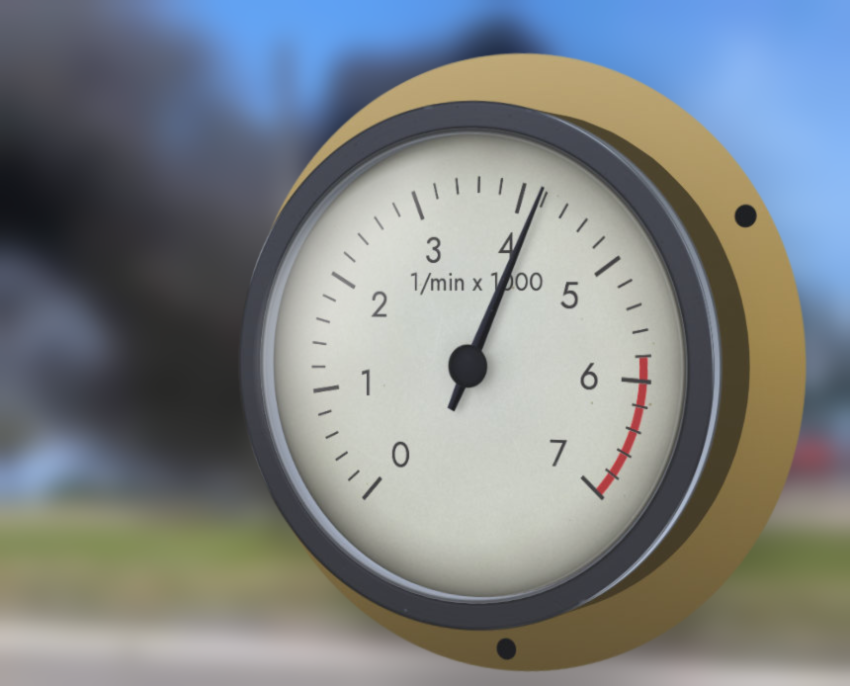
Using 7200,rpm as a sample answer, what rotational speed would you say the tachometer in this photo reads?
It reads 4200,rpm
